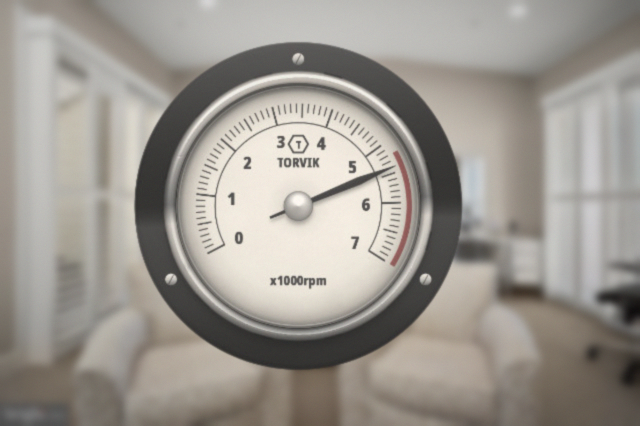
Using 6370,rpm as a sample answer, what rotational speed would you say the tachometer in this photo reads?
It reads 5400,rpm
